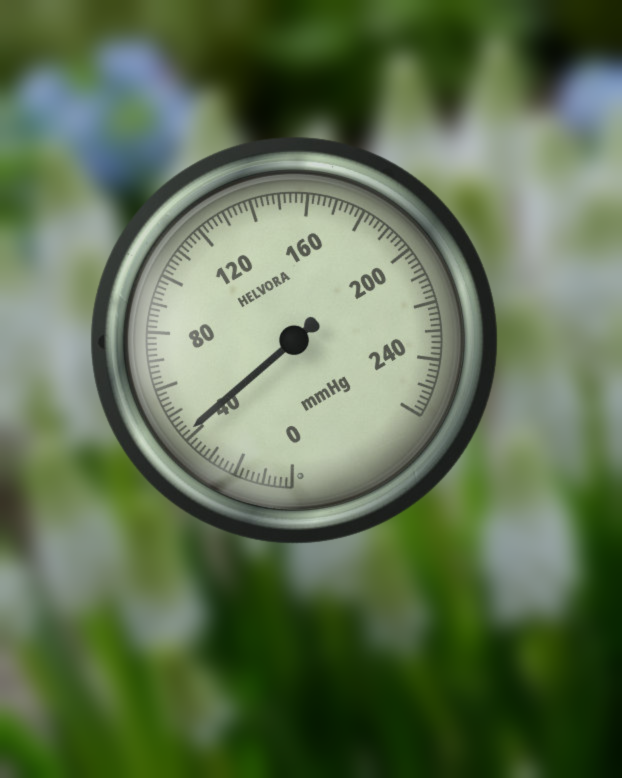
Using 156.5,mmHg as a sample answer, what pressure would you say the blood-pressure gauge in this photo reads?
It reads 42,mmHg
